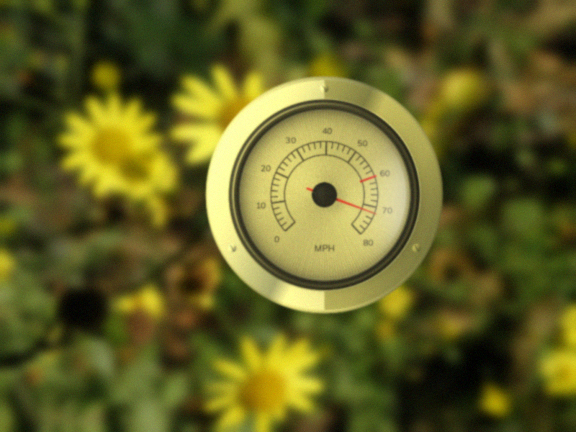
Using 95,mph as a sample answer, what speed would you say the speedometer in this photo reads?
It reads 72,mph
